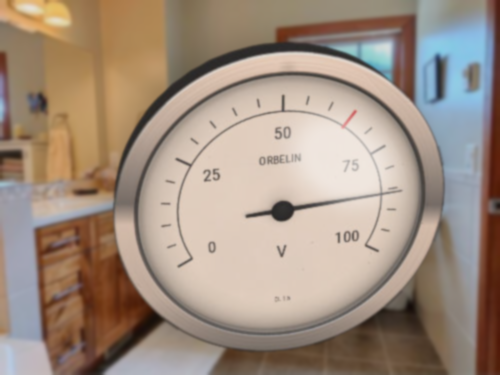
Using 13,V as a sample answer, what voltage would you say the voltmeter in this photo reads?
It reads 85,V
